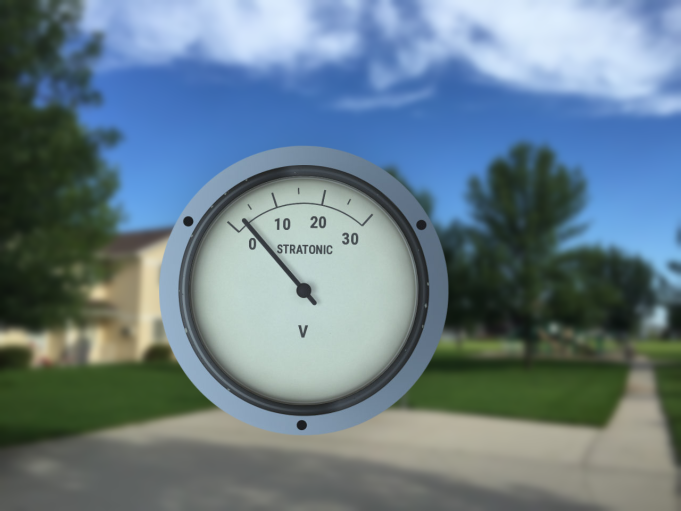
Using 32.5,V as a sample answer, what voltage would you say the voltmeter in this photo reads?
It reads 2.5,V
